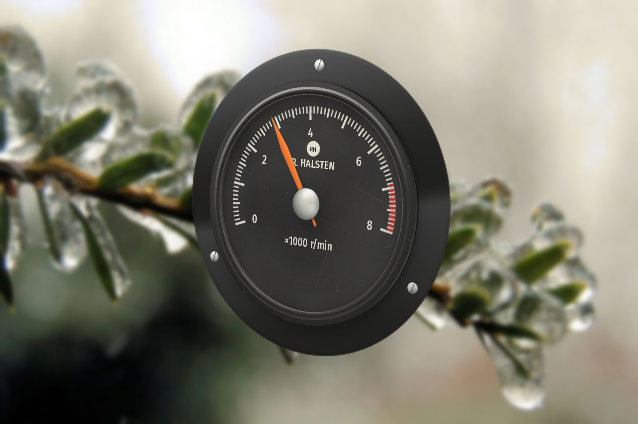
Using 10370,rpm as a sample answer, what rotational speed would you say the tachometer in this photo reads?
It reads 3000,rpm
